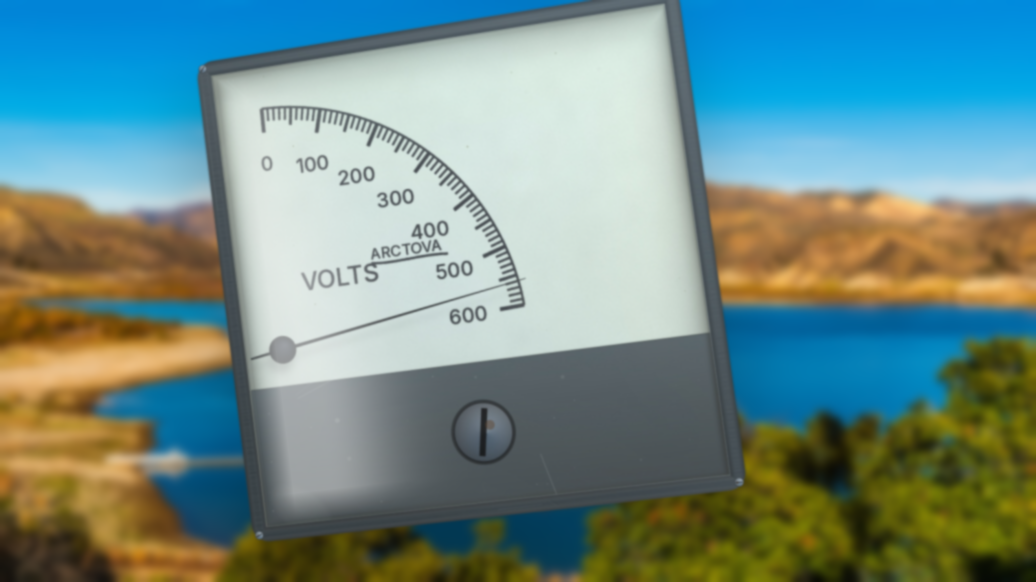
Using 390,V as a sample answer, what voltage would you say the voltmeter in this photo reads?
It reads 560,V
